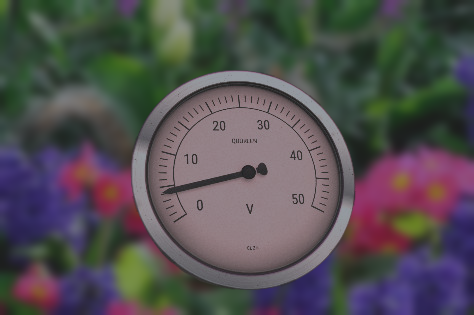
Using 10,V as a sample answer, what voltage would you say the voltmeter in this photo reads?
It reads 4,V
